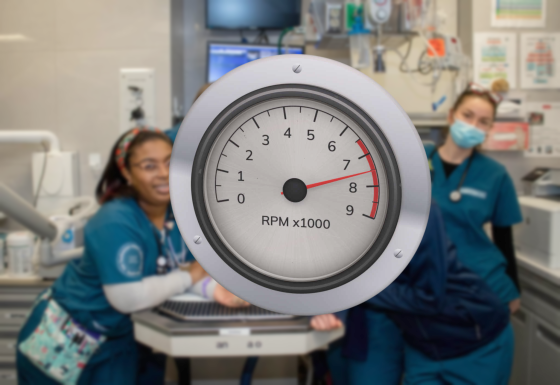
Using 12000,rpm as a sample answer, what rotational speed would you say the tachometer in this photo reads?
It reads 7500,rpm
